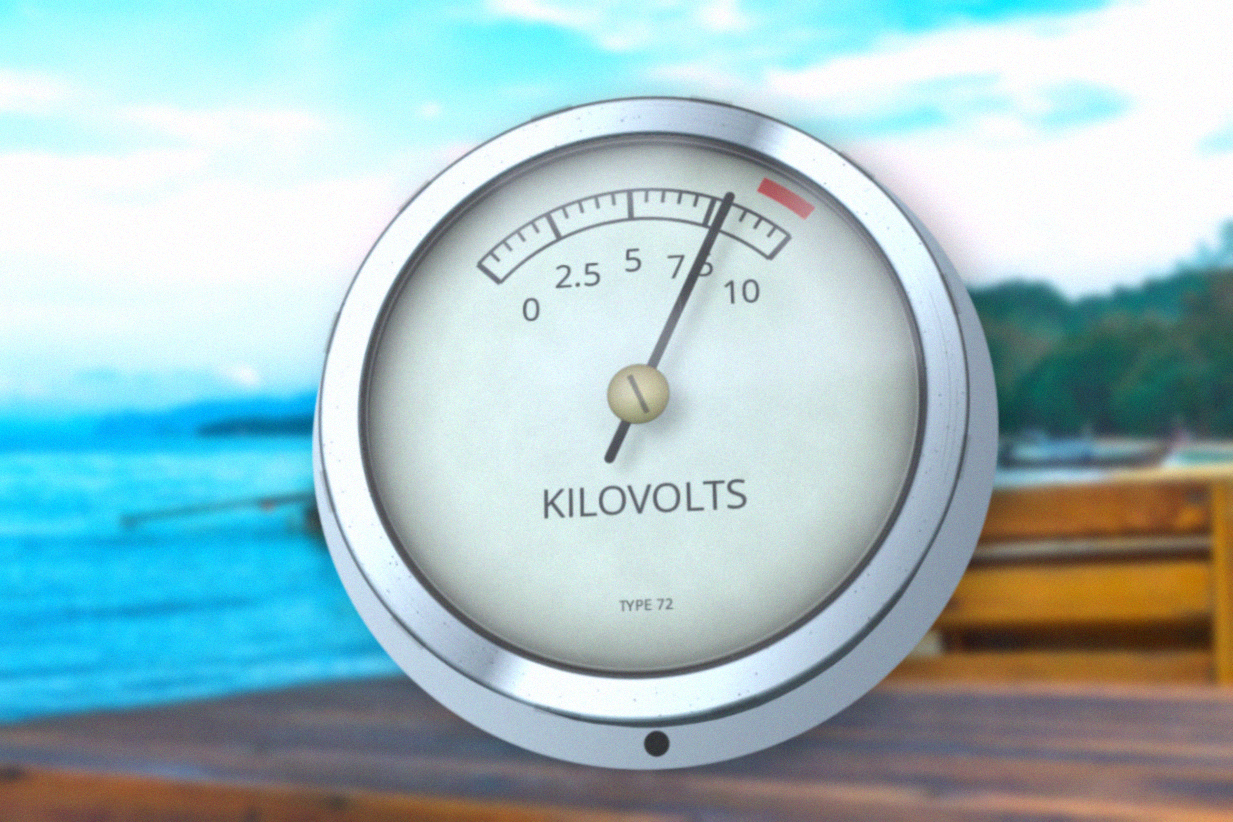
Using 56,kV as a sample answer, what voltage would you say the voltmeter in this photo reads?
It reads 8,kV
